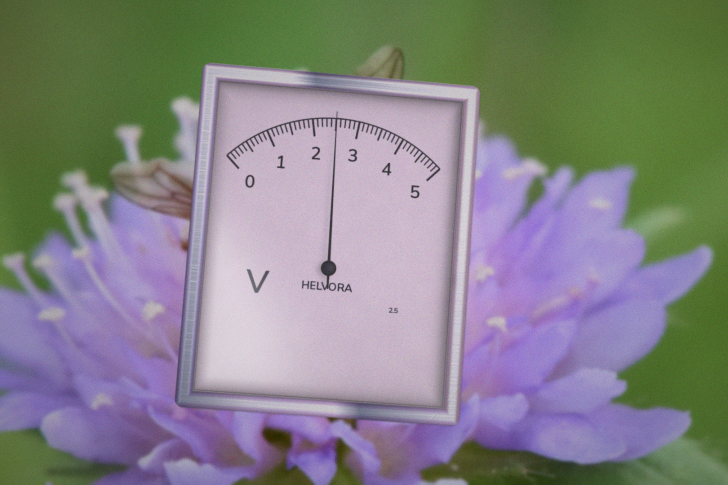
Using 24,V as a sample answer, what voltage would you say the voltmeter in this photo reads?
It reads 2.5,V
